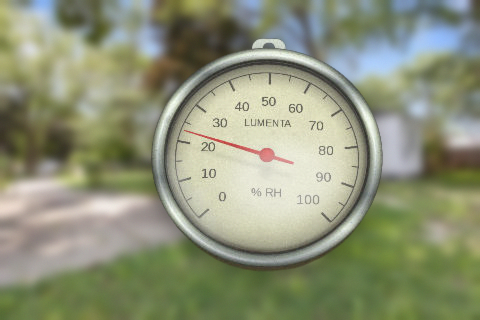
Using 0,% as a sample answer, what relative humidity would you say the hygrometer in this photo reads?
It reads 22.5,%
